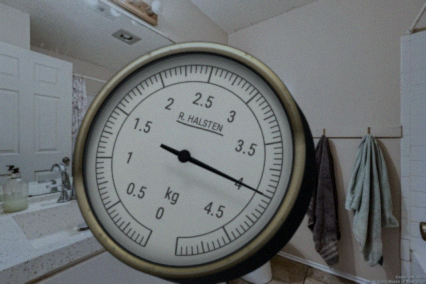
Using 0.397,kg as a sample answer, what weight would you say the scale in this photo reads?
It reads 4,kg
